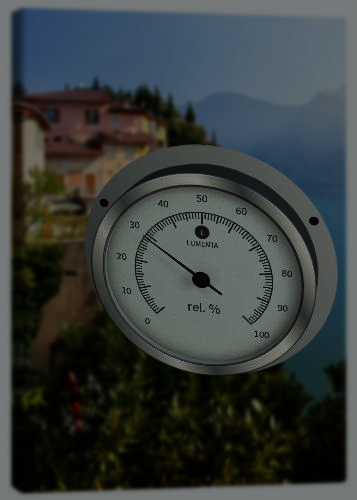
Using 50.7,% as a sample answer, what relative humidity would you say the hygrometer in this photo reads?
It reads 30,%
